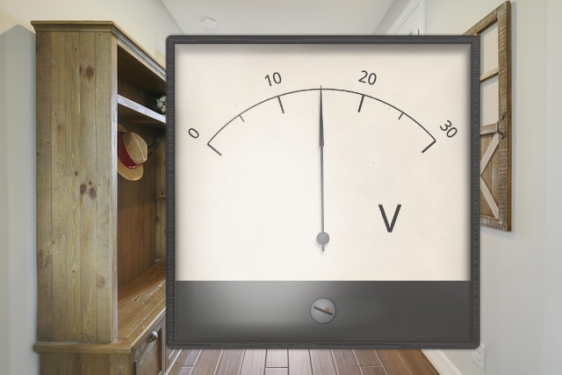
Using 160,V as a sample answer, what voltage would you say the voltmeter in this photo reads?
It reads 15,V
